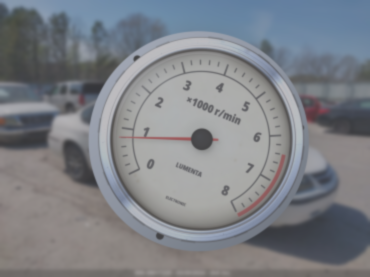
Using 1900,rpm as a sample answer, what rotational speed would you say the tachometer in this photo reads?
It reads 800,rpm
